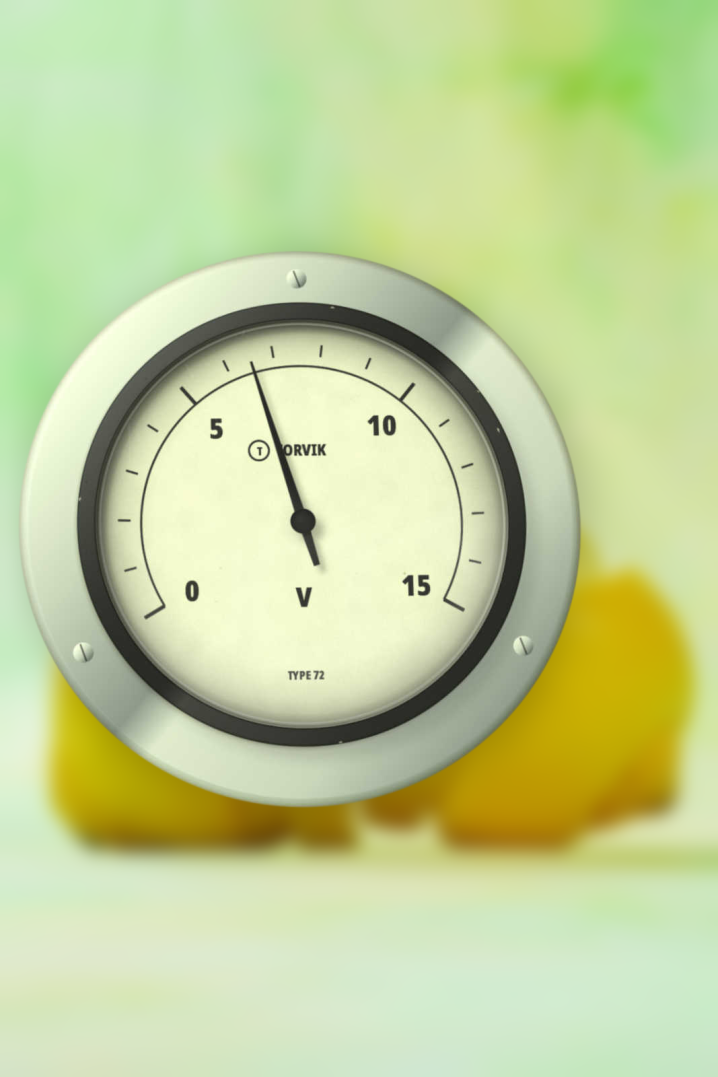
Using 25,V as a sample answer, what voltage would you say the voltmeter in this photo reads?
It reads 6.5,V
